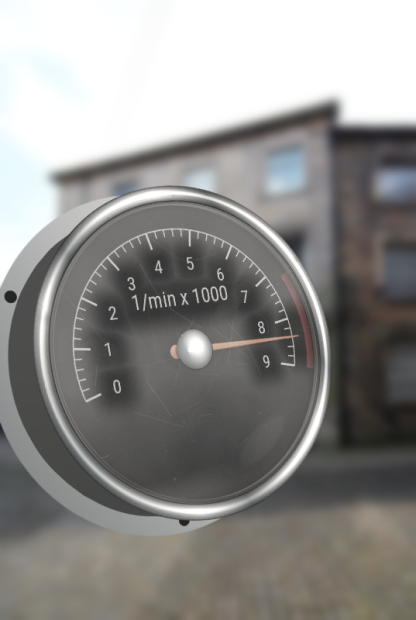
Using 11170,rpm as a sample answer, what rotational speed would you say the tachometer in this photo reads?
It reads 8400,rpm
